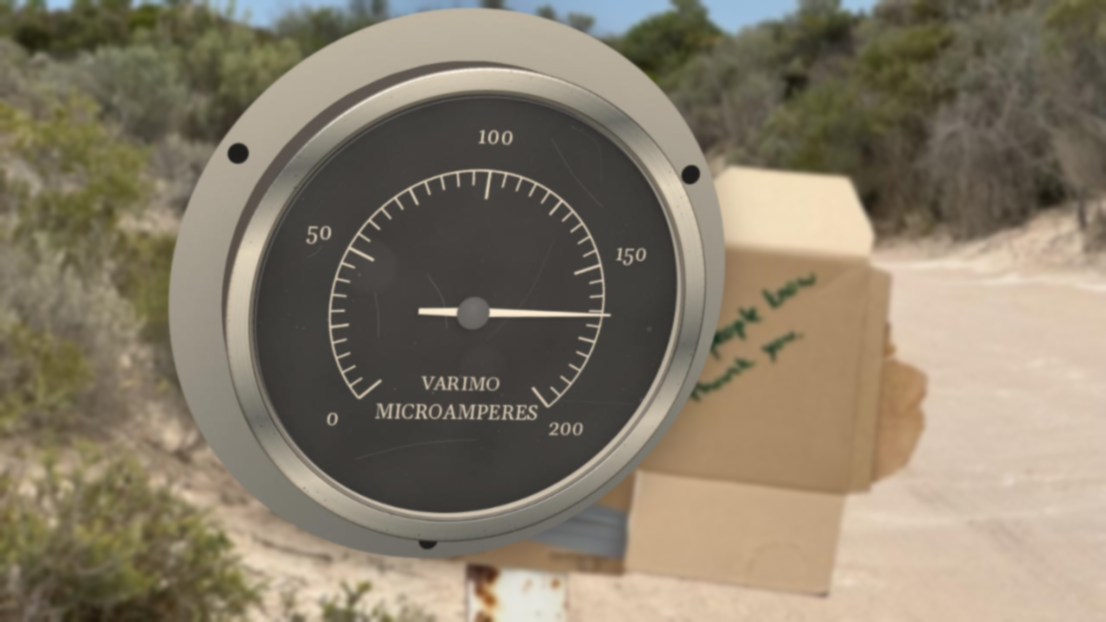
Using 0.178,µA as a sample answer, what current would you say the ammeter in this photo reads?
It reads 165,µA
